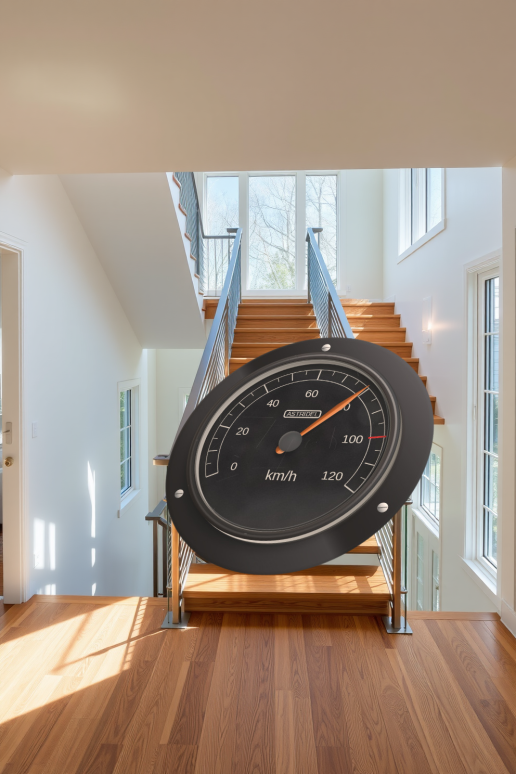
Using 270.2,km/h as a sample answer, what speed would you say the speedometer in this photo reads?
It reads 80,km/h
